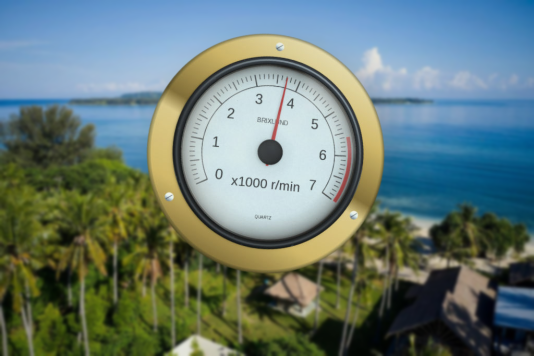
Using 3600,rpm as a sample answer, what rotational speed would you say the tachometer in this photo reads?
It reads 3700,rpm
